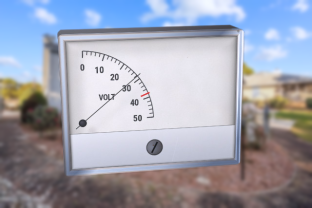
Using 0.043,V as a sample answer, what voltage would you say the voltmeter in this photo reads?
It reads 28,V
